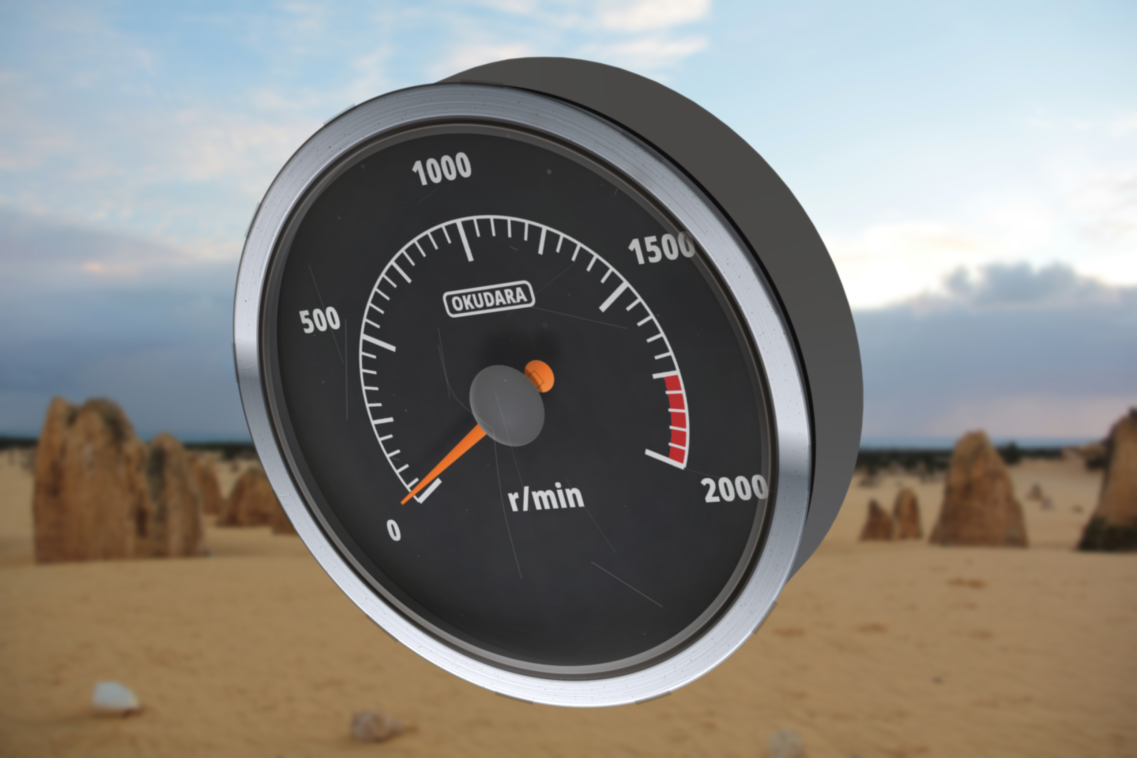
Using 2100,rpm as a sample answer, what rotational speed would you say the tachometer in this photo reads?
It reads 25,rpm
